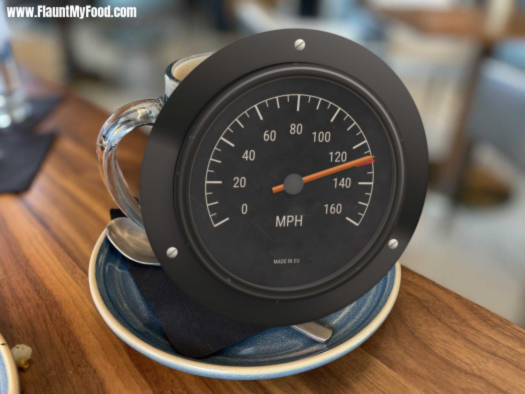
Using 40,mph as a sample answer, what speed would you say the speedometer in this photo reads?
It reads 127.5,mph
